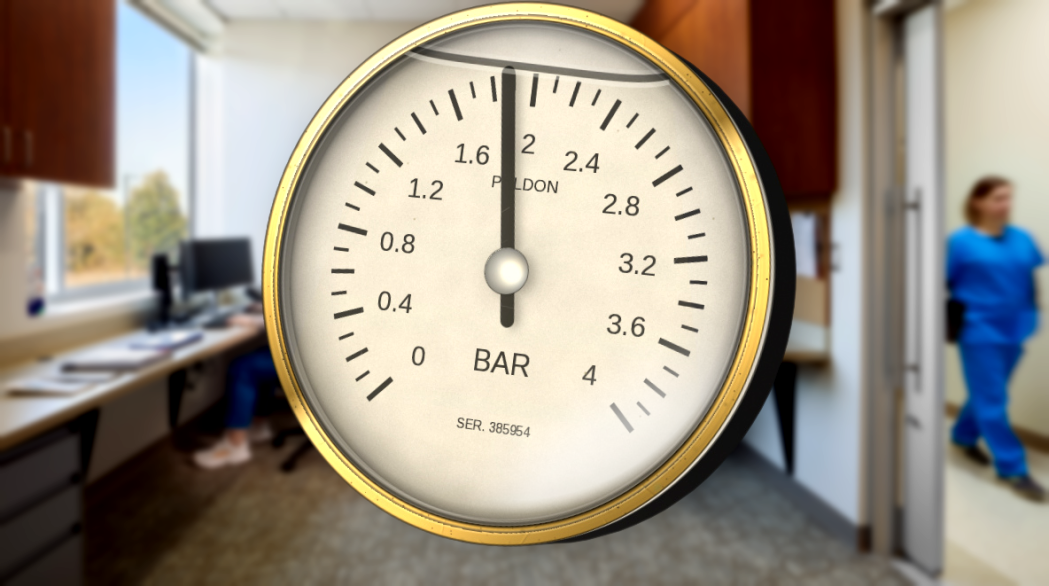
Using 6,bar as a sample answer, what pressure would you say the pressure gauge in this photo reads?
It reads 1.9,bar
